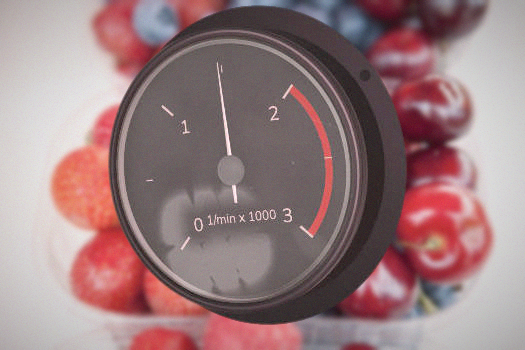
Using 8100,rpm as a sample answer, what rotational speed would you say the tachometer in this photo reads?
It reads 1500,rpm
